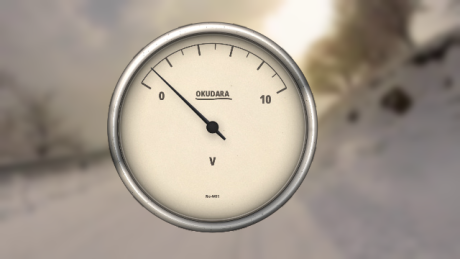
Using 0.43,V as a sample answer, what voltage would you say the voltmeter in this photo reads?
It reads 1,V
